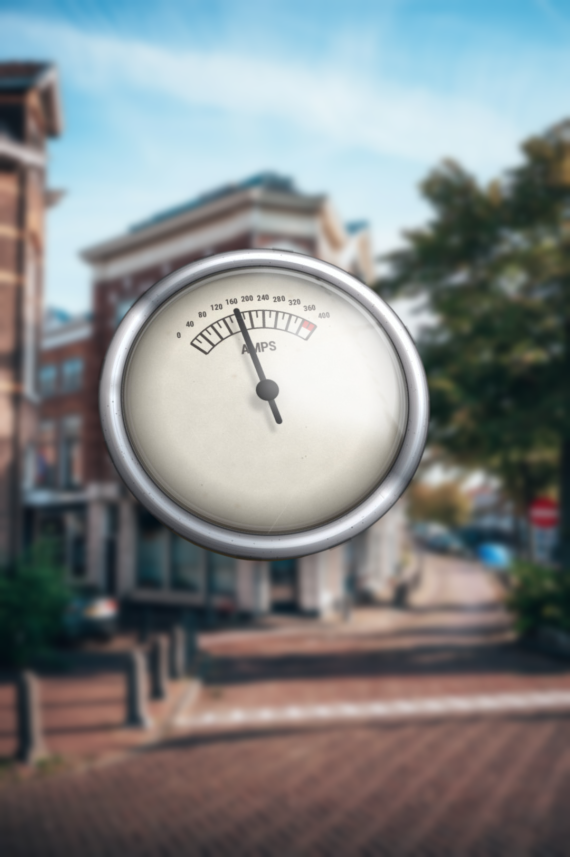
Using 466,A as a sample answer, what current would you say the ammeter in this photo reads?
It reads 160,A
